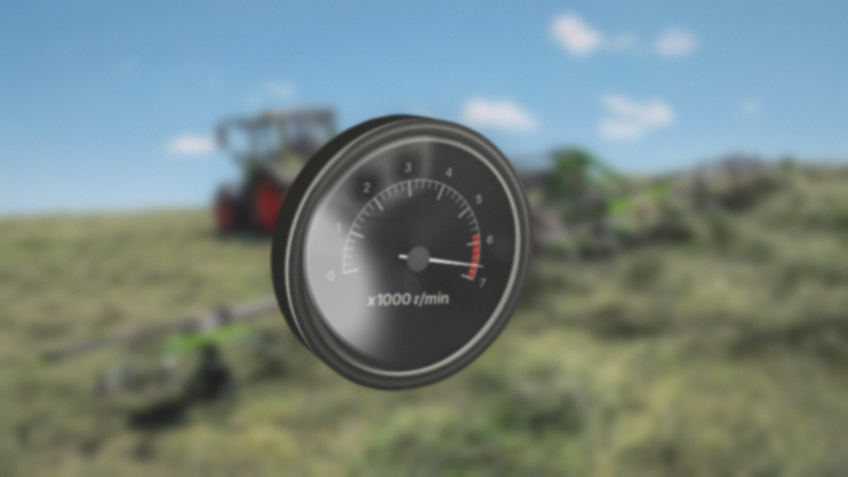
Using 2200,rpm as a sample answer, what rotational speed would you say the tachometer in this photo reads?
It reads 6600,rpm
